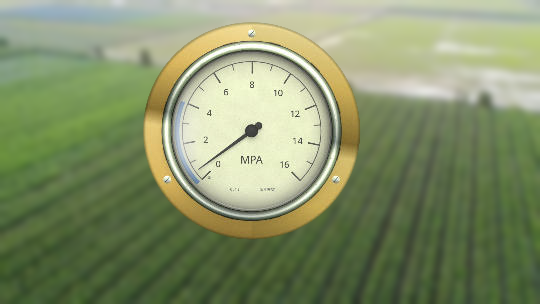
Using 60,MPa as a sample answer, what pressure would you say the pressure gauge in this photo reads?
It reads 0.5,MPa
